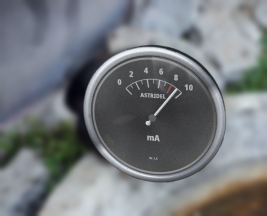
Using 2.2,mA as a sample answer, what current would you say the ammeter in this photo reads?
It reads 9,mA
